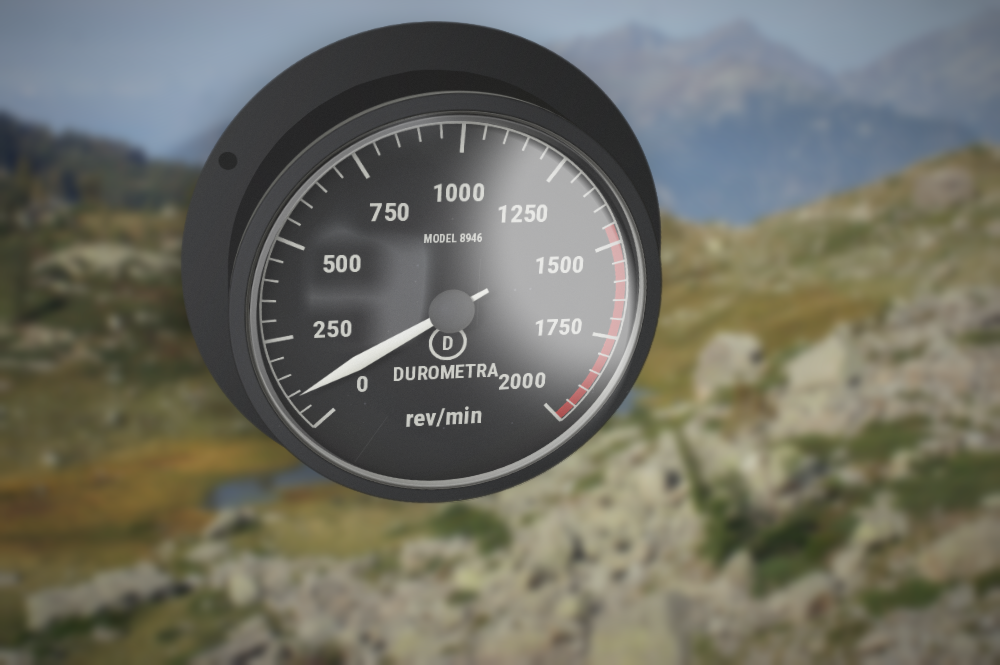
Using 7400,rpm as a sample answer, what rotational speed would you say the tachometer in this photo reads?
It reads 100,rpm
